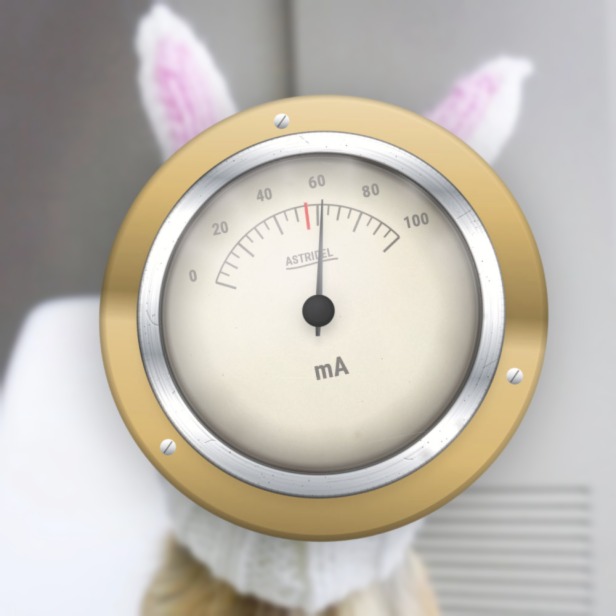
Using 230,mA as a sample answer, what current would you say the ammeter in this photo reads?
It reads 62.5,mA
